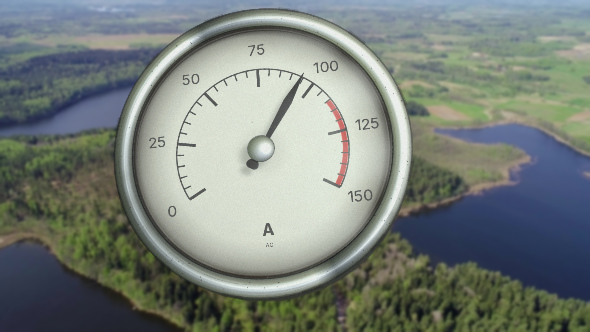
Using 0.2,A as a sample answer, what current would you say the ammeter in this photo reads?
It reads 95,A
